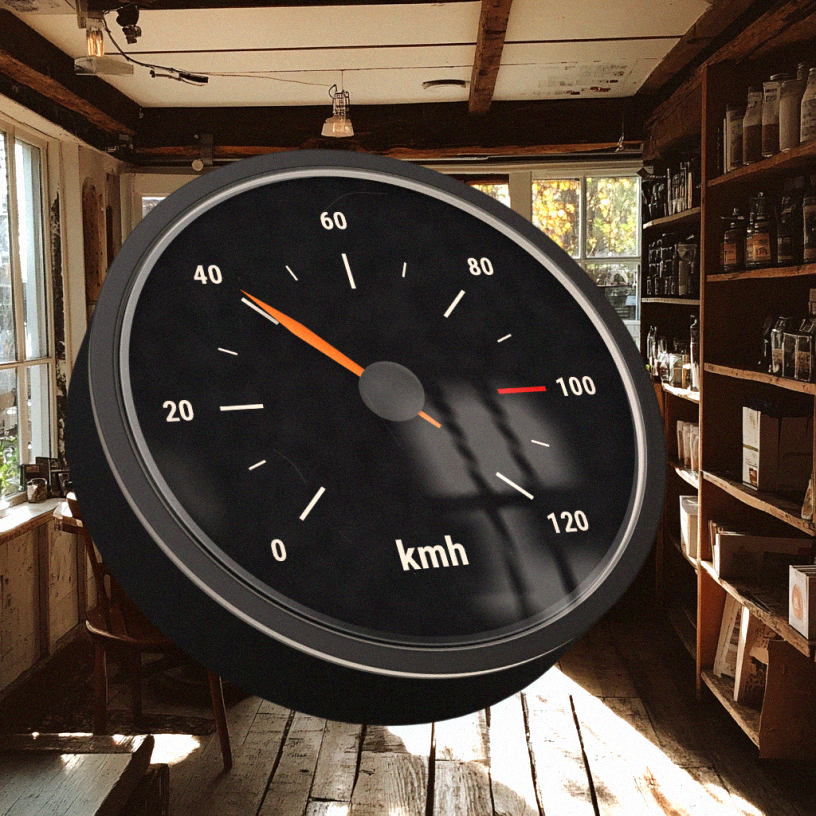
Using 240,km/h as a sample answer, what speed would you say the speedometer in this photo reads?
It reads 40,km/h
